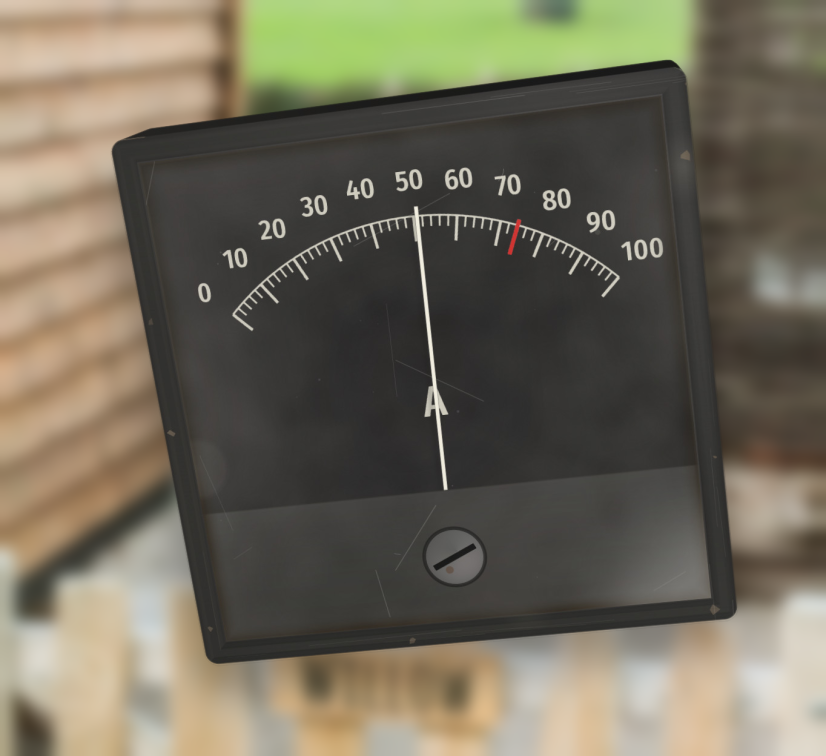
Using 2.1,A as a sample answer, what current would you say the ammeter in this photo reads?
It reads 51,A
